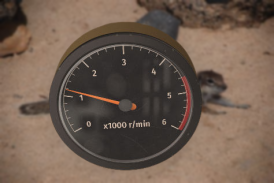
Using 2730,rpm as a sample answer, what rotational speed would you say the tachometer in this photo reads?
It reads 1200,rpm
